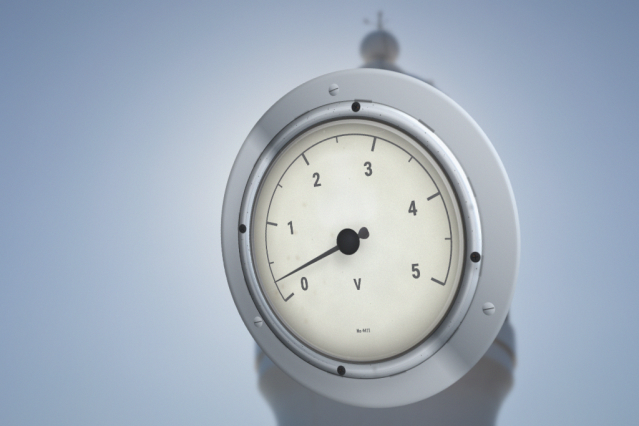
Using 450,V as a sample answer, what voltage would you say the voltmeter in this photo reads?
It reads 0.25,V
